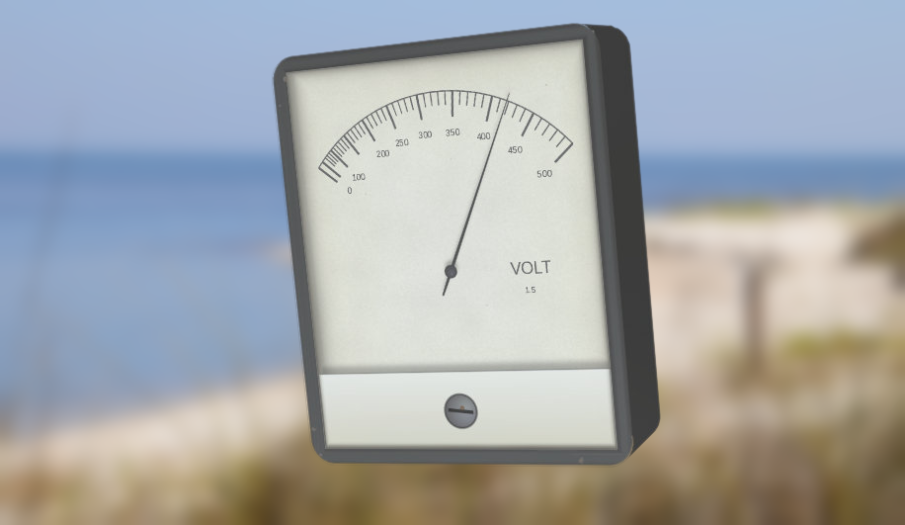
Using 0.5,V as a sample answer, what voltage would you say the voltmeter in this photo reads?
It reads 420,V
